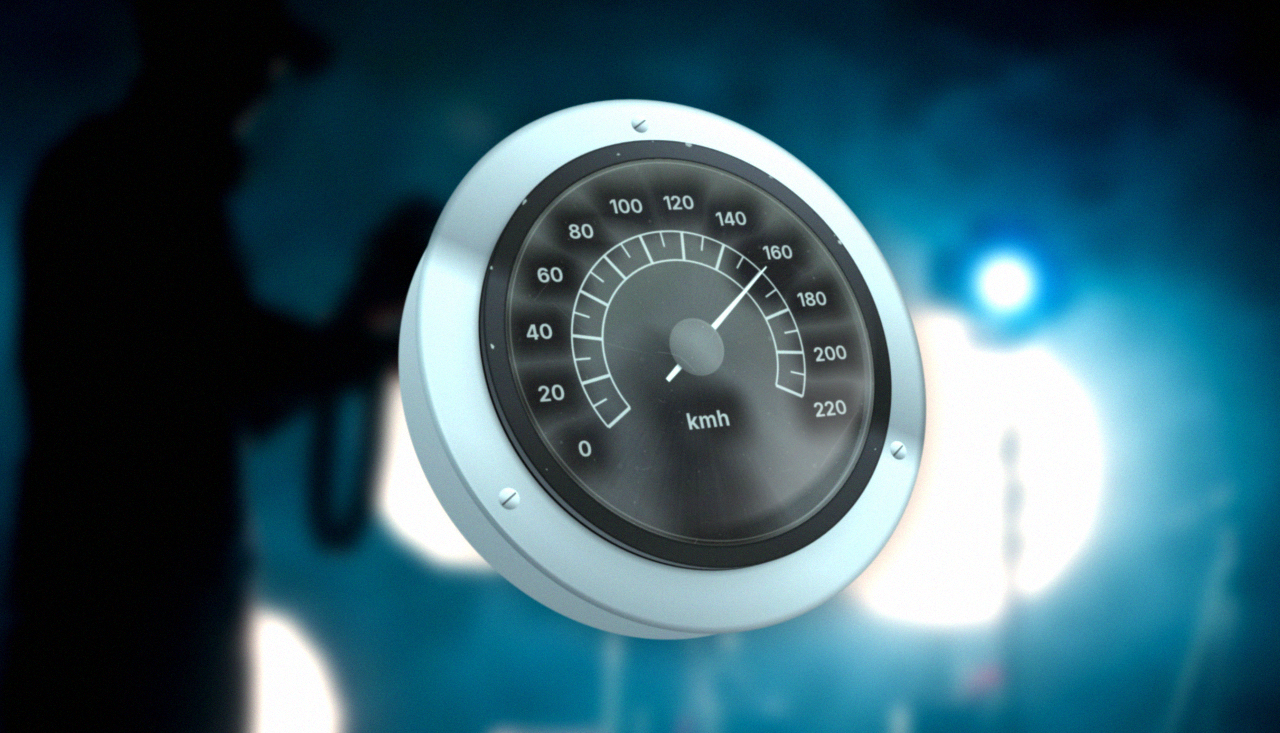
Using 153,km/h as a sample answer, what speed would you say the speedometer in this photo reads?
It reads 160,km/h
